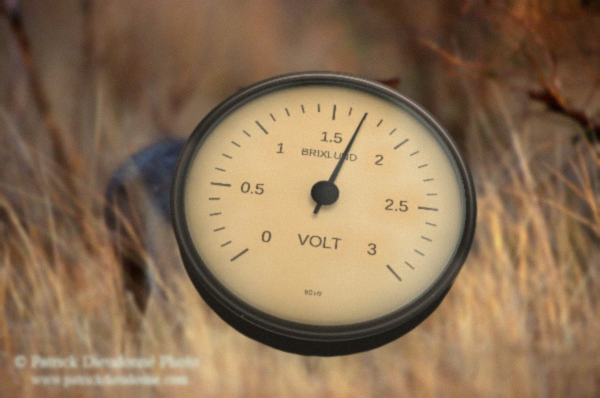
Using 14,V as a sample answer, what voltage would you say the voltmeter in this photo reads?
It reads 1.7,V
